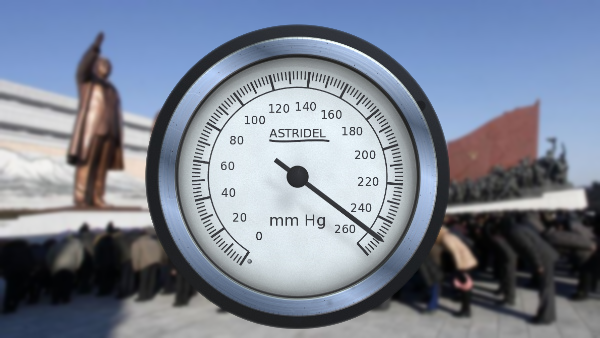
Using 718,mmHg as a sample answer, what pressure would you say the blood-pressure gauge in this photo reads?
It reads 250,mmHg
